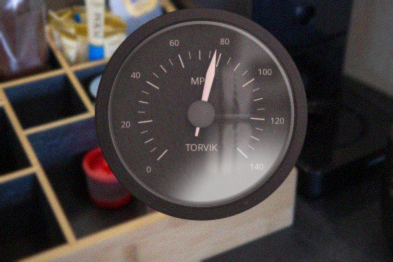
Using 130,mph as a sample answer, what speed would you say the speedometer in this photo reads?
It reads 77.5,mph
